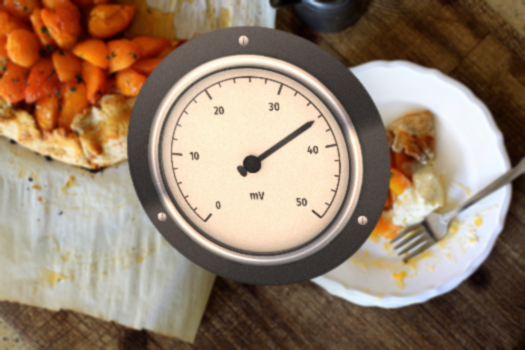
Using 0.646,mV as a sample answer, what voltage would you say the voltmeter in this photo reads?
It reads 36,mV
